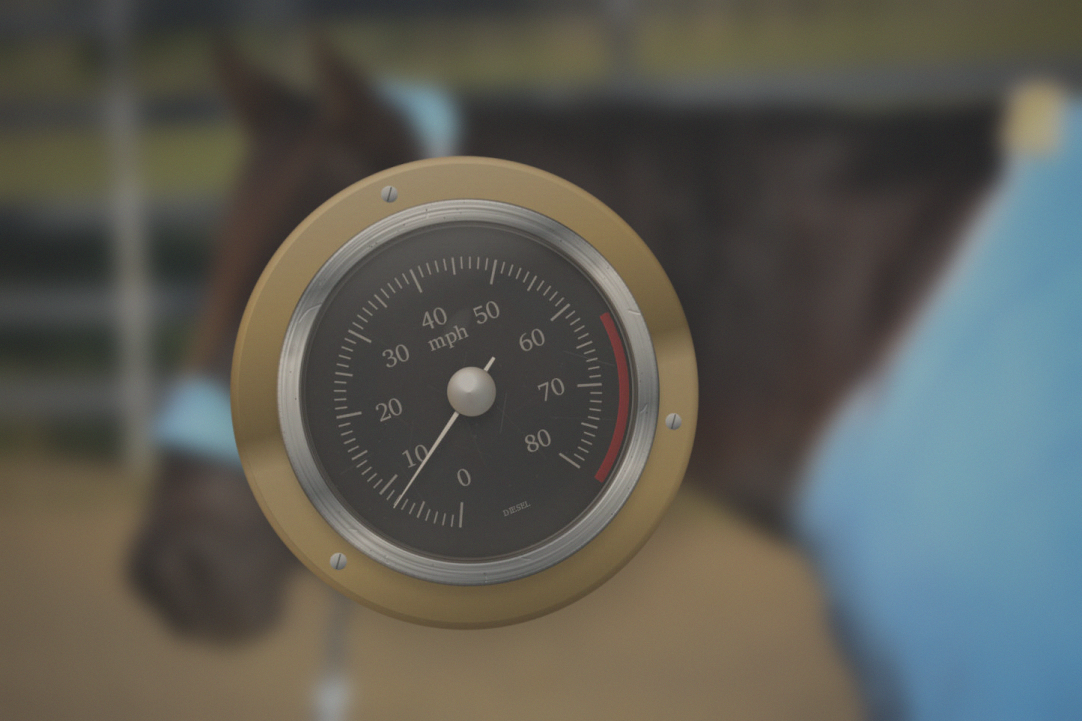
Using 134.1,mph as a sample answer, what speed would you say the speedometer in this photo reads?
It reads 8,mph
